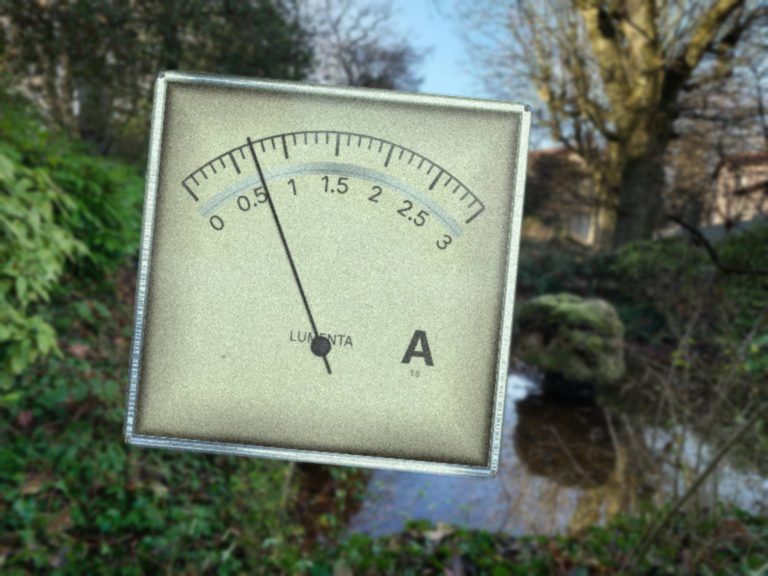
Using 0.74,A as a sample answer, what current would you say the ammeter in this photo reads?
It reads 0.7,A
